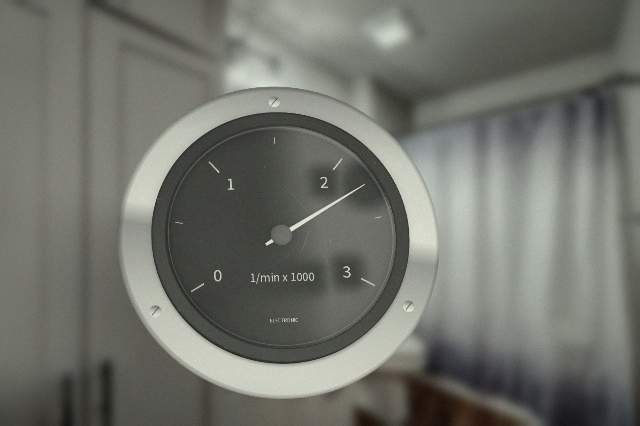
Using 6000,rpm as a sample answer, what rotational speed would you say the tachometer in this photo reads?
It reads 2250,rpm
